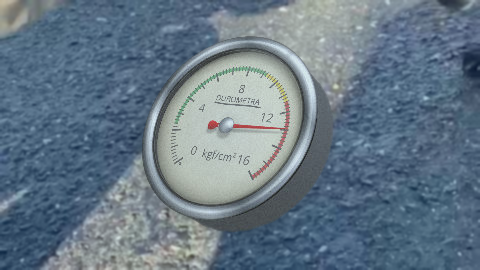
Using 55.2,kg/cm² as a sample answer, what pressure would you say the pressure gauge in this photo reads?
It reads 13,kg/cm²
